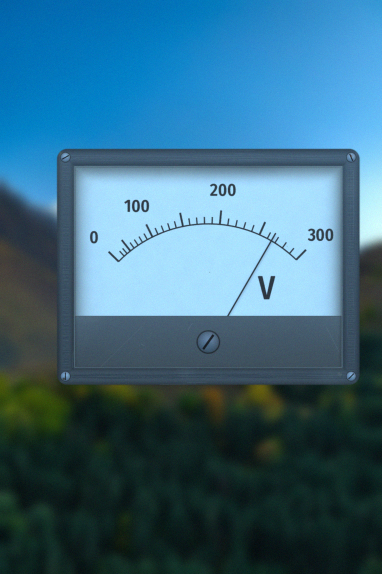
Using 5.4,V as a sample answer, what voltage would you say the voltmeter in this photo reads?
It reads 265,V
